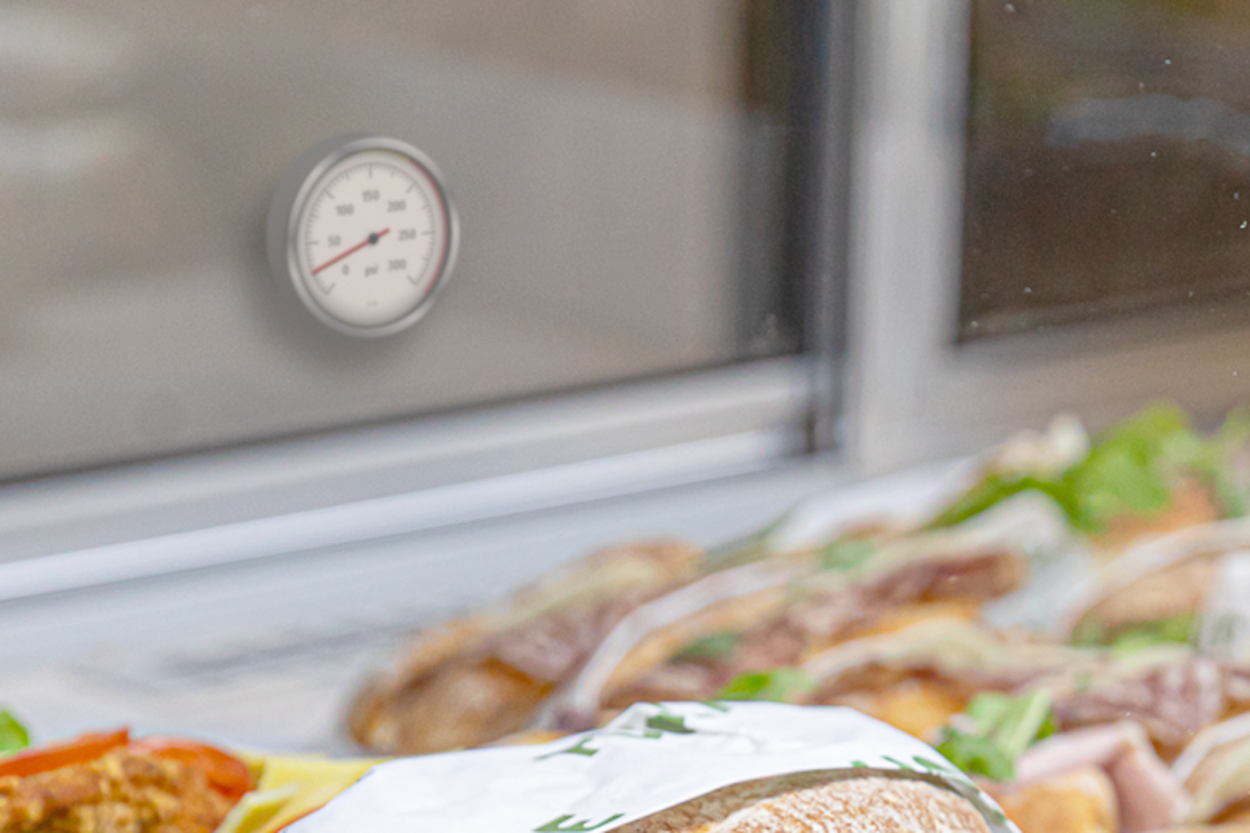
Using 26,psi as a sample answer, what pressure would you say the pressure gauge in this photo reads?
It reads 25,psi
